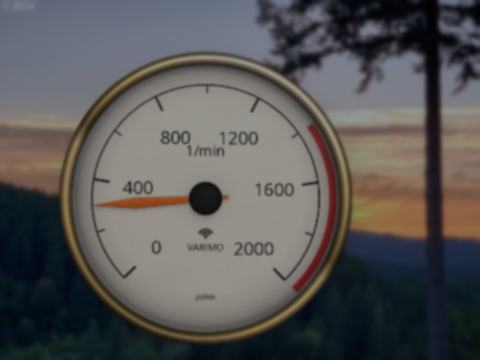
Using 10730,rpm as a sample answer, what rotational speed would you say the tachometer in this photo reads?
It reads 300,rpm
